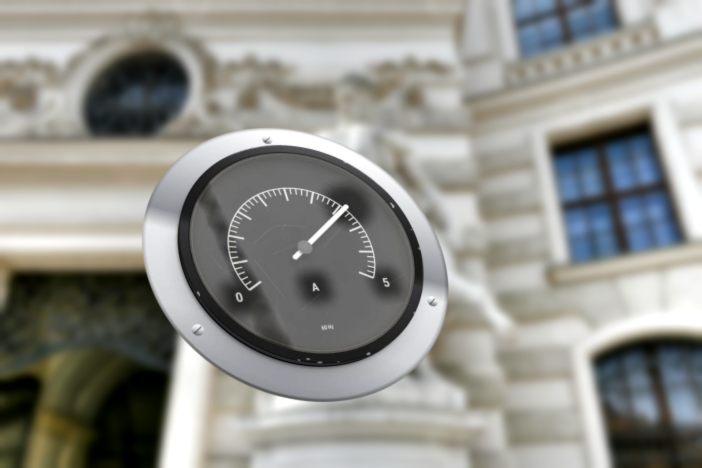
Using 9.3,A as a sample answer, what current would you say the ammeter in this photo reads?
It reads 3.6,A
